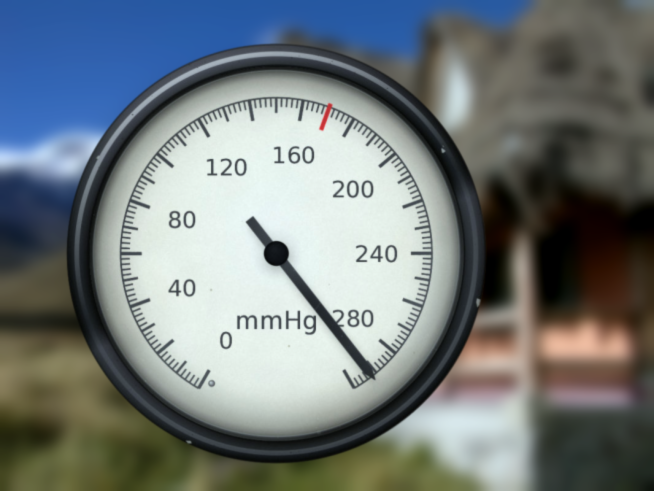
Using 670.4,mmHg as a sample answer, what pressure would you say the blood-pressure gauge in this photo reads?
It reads 292,mmHg
